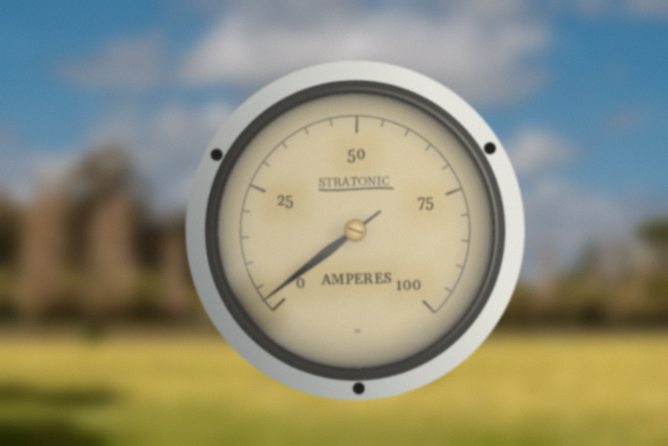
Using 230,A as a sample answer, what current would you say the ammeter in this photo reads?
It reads 2.5,A
